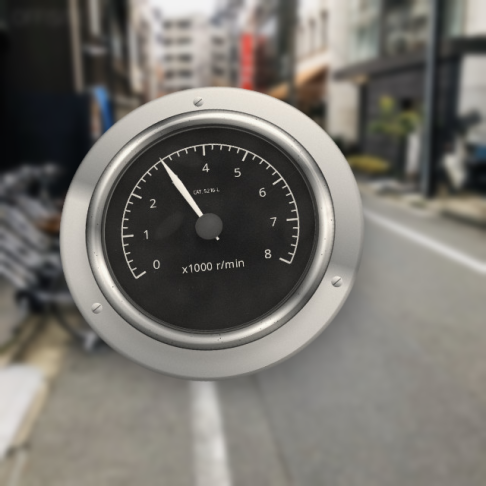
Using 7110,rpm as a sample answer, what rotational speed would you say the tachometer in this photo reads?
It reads 3000,rpm
